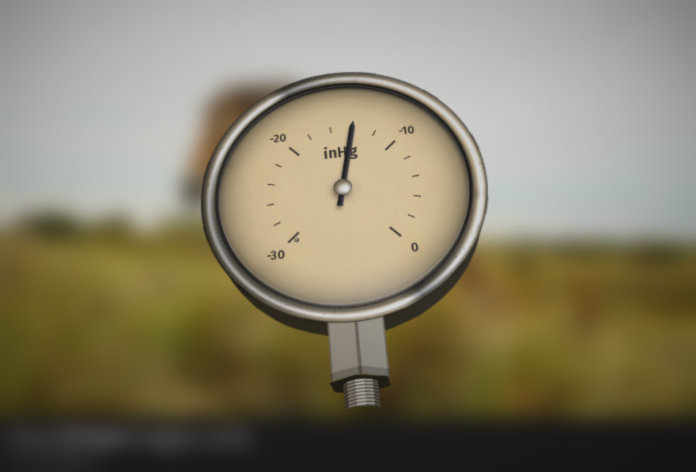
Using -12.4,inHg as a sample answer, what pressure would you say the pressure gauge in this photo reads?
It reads -14,inHg
